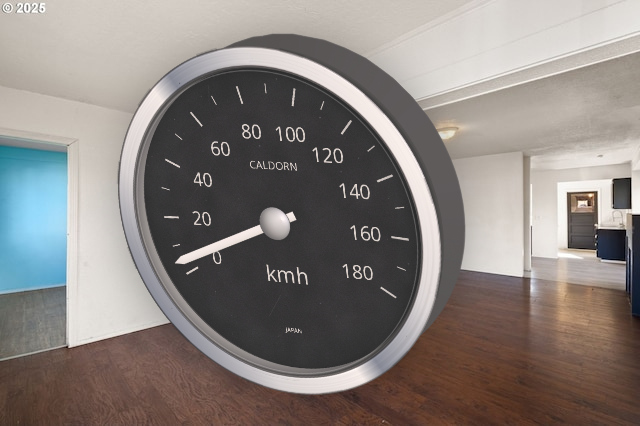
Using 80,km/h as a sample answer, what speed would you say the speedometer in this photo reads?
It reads 5,km/h
